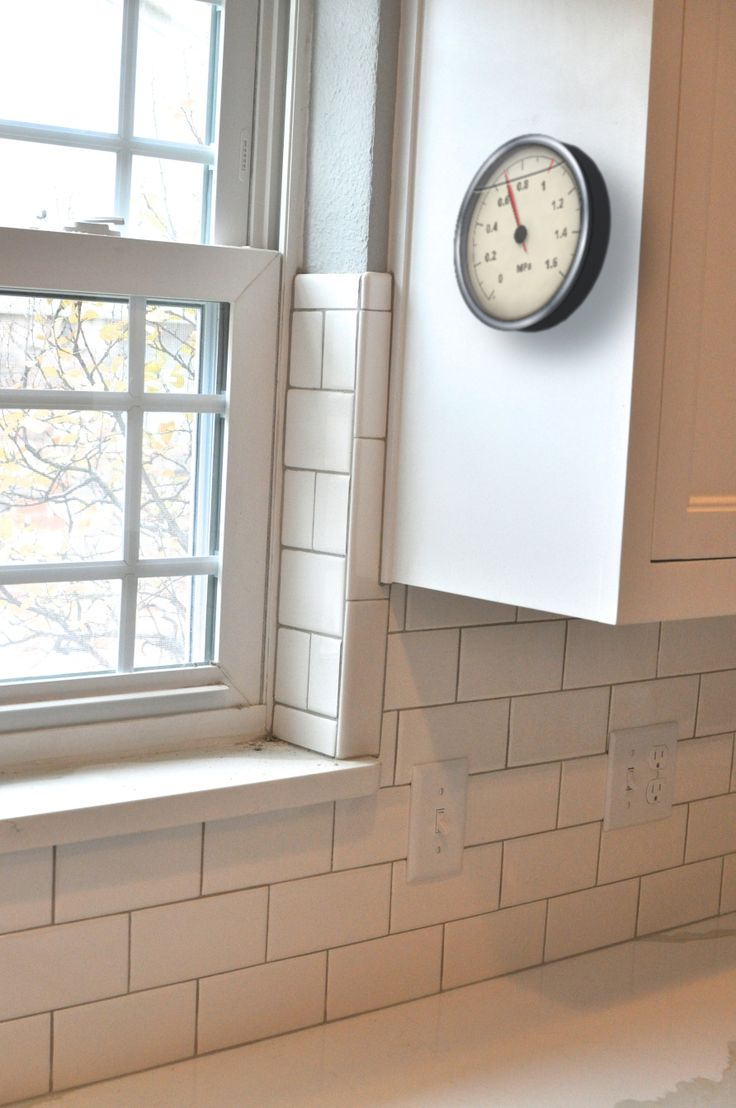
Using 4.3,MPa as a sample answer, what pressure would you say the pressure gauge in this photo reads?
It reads 0.7,MPa
